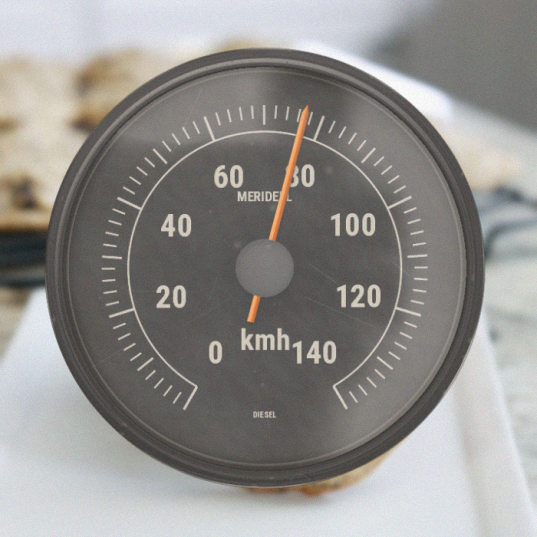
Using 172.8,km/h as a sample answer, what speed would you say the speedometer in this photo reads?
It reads 77,km/h
